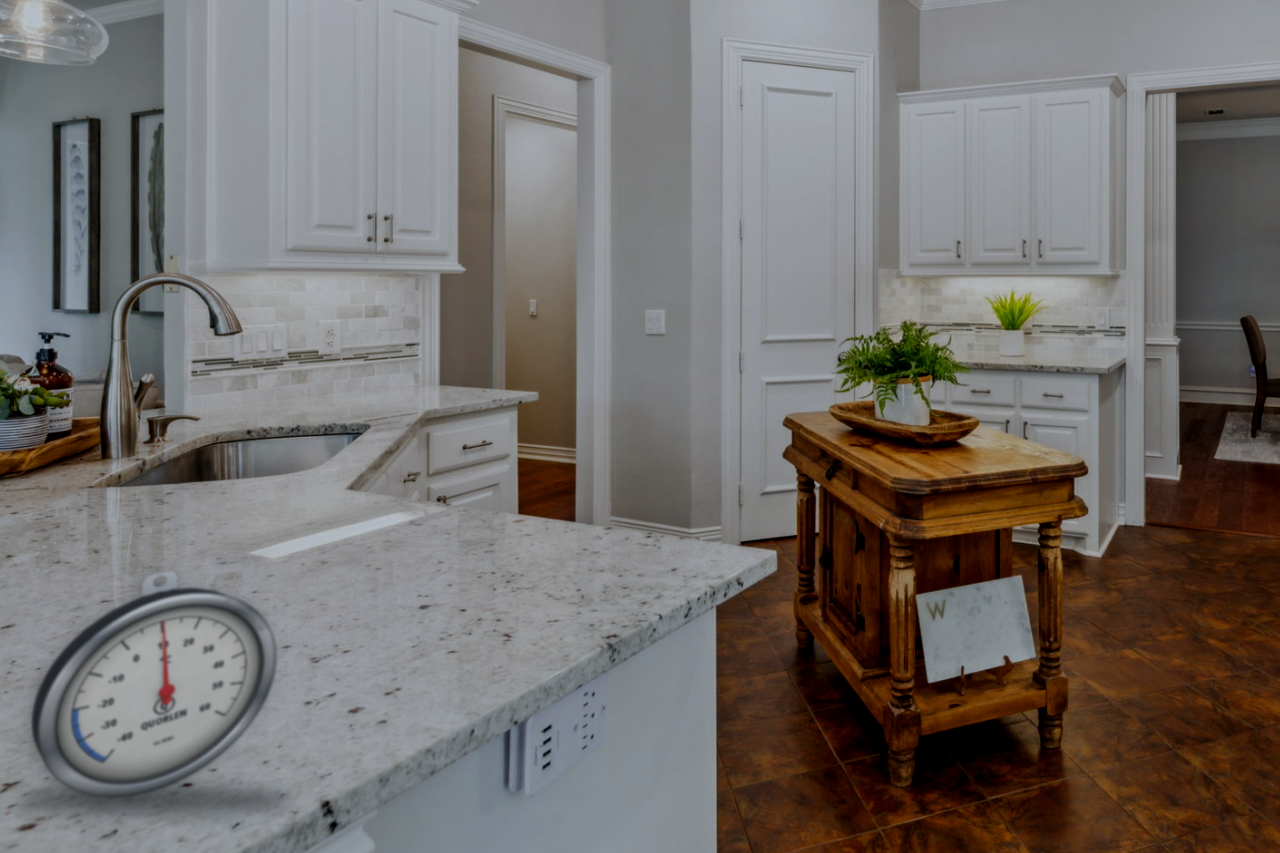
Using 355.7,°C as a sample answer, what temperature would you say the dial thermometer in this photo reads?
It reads 10,°C
